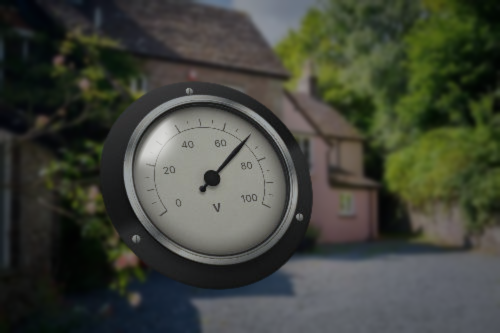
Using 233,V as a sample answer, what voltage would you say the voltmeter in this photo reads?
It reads 70,V
